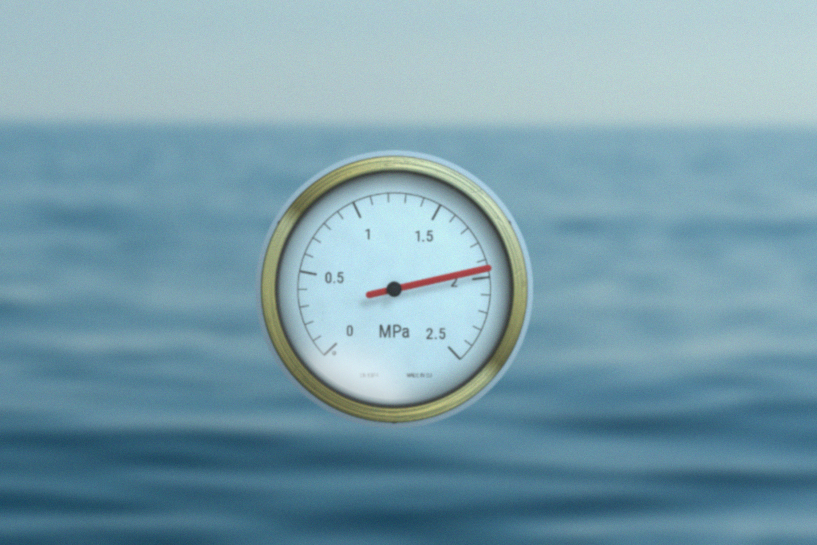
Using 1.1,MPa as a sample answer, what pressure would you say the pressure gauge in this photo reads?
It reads 1.95,MPa
